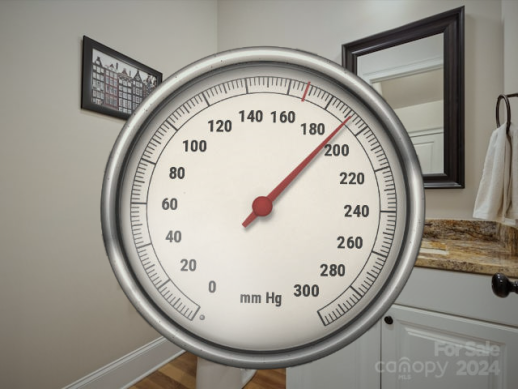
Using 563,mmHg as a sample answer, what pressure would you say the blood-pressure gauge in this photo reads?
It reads 192,mmHg
